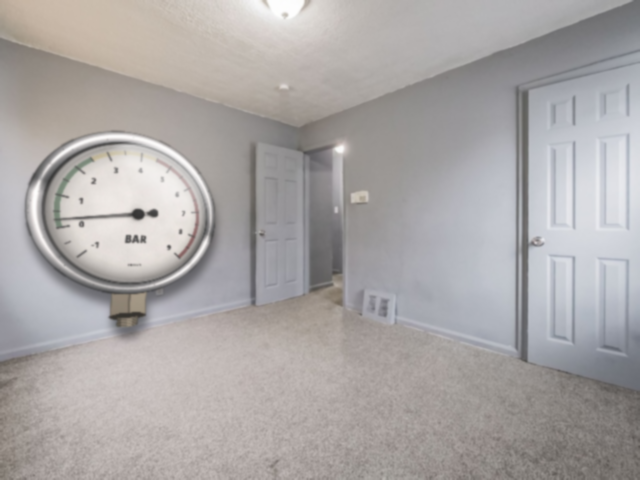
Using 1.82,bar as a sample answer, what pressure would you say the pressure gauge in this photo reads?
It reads 0.25,bar
